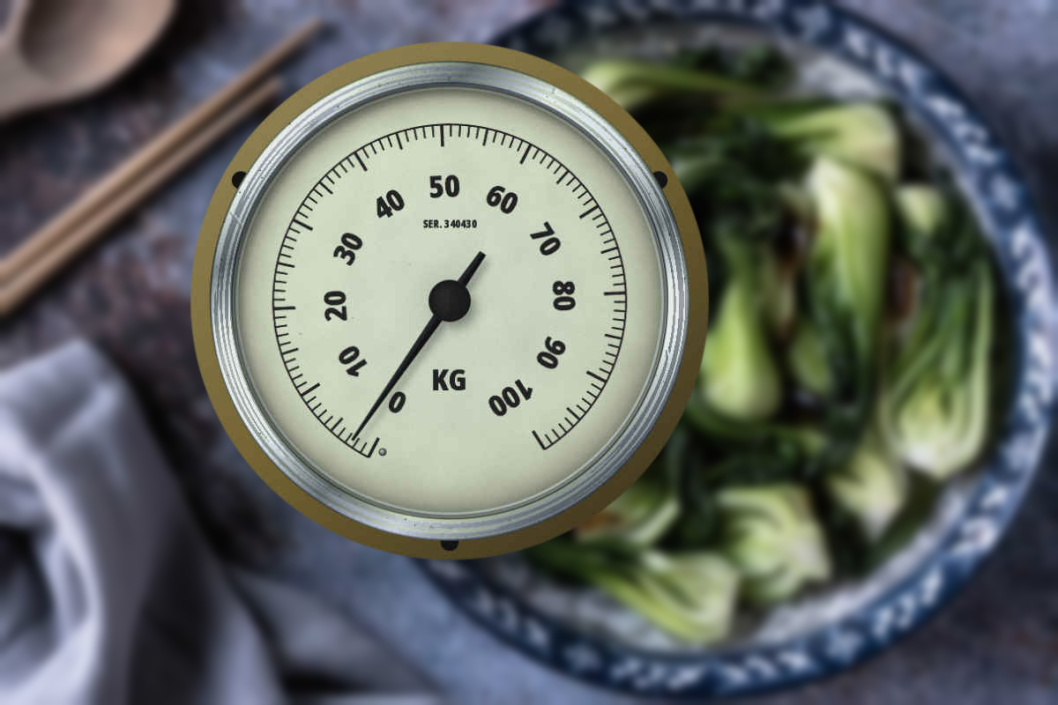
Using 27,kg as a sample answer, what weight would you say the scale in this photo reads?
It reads 2.5,kg
